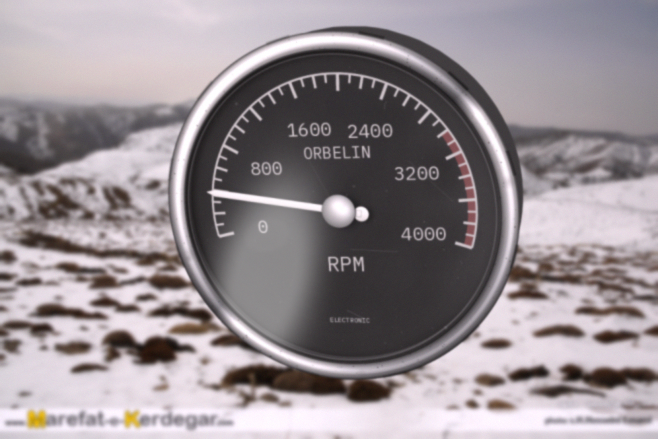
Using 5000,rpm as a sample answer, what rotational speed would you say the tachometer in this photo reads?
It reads 400,rpm
